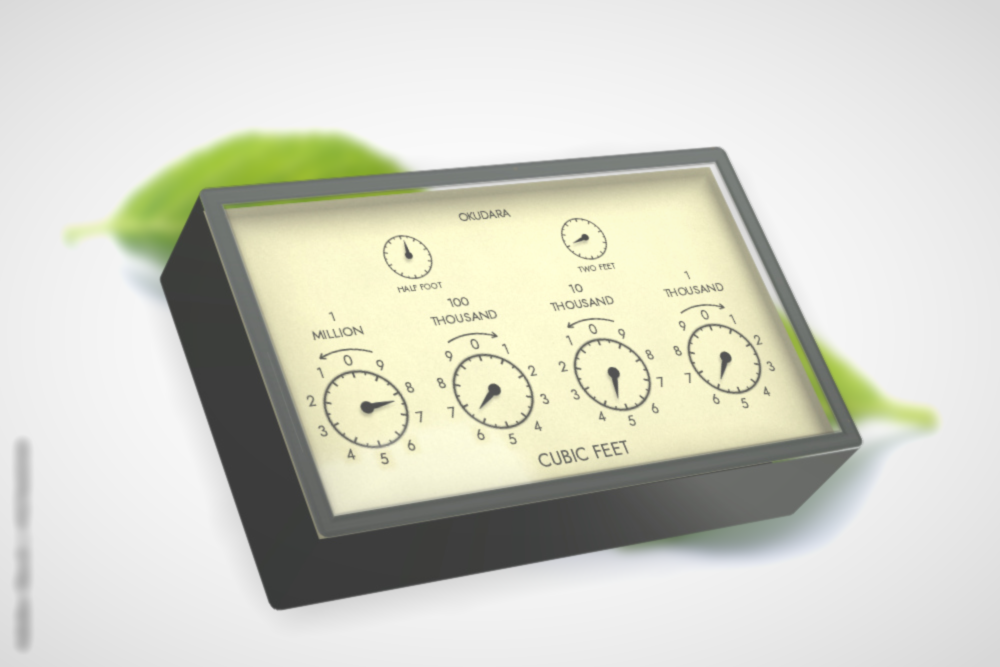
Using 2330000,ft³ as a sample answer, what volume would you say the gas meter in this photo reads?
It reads 764600,ft³
